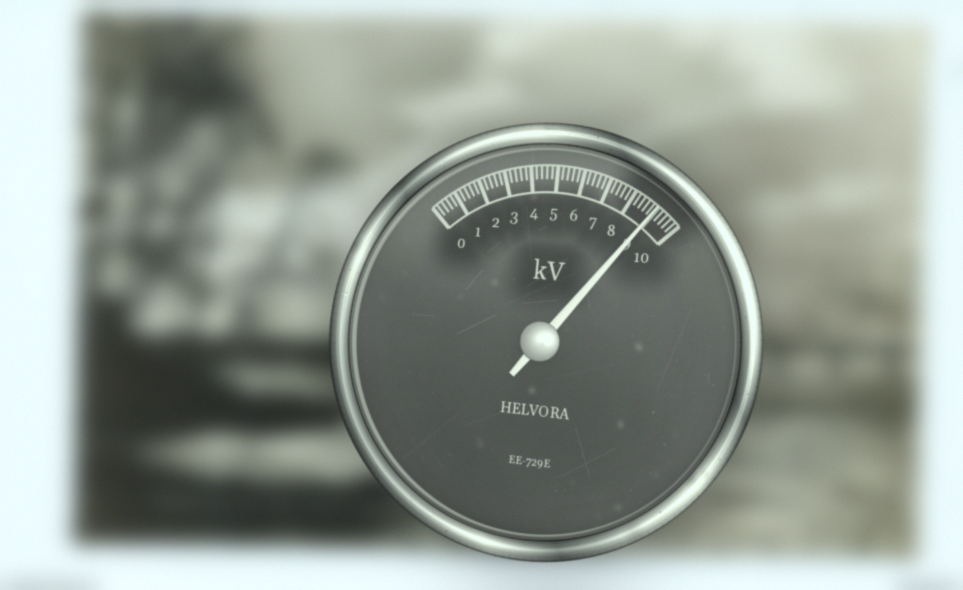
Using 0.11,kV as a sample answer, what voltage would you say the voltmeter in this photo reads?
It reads 9,kV
